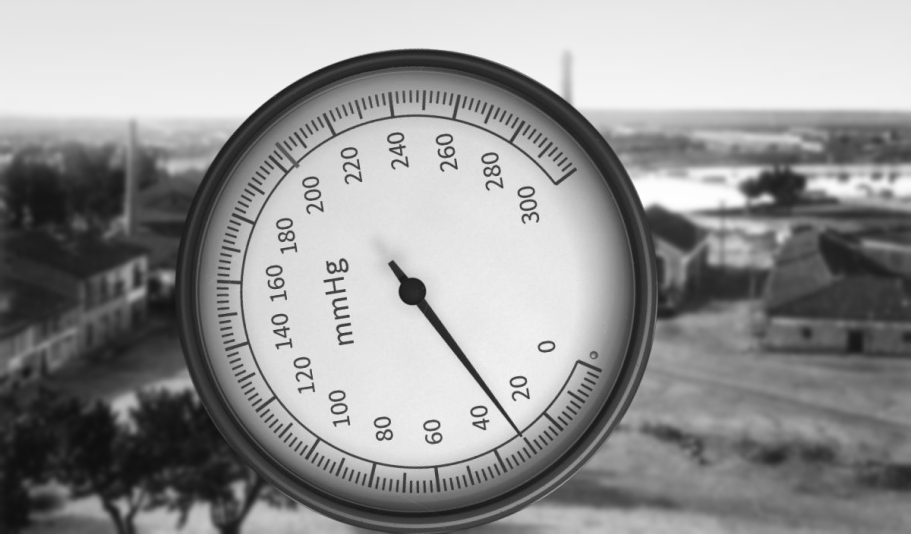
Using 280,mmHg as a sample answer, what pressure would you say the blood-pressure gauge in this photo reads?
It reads 30,mmHg
